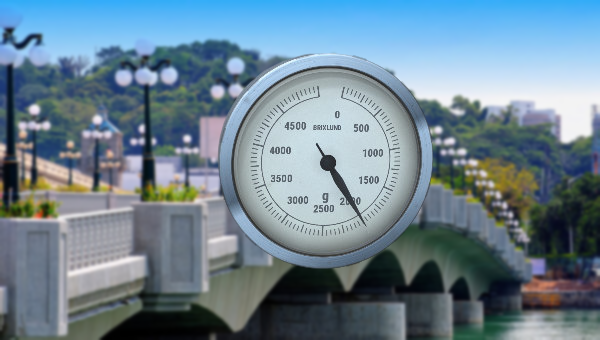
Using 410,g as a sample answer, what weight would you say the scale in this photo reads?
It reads 2000,g
